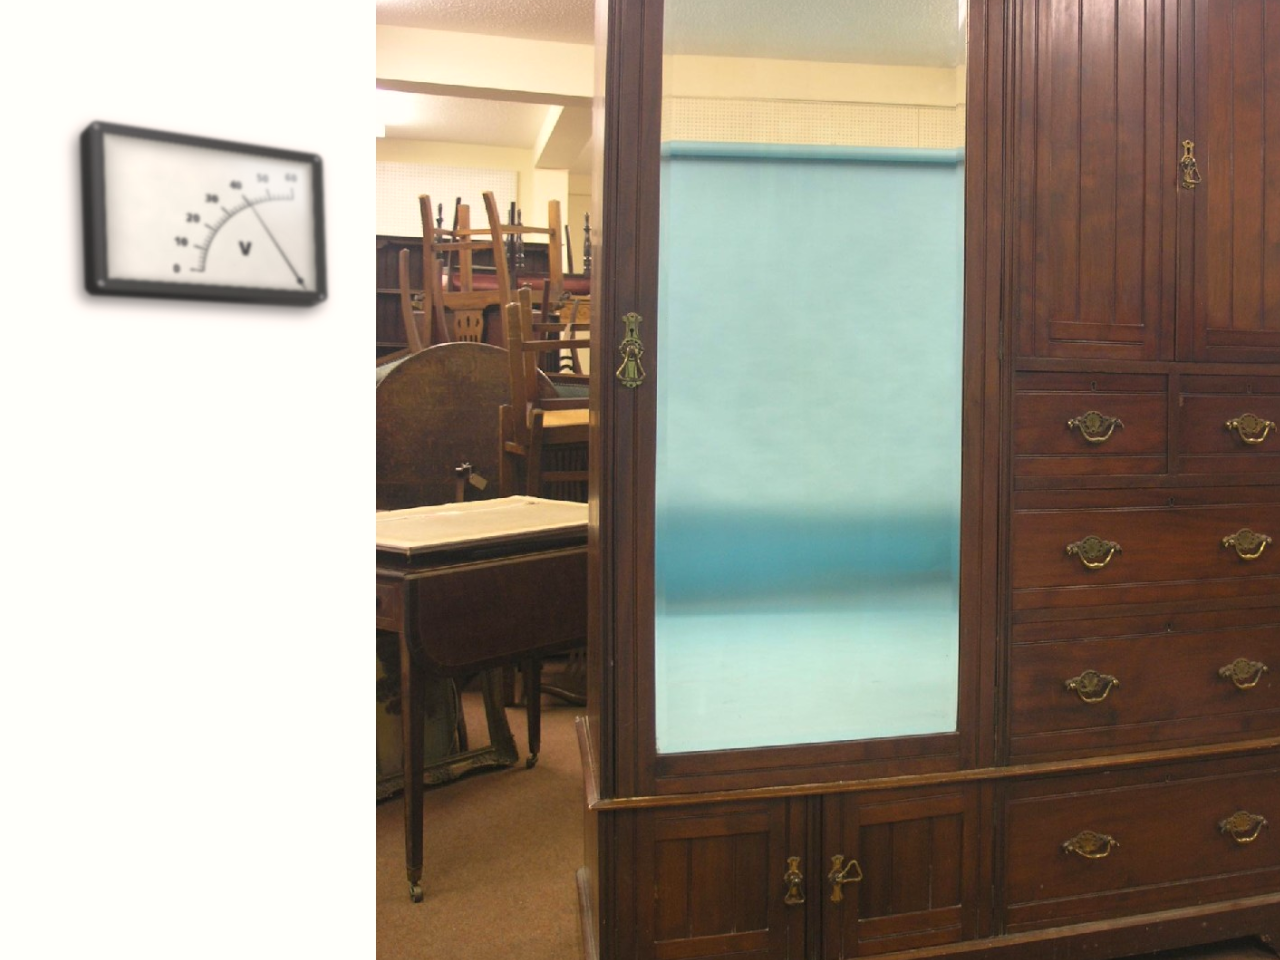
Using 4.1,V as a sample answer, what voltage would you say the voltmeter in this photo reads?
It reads 40,V
